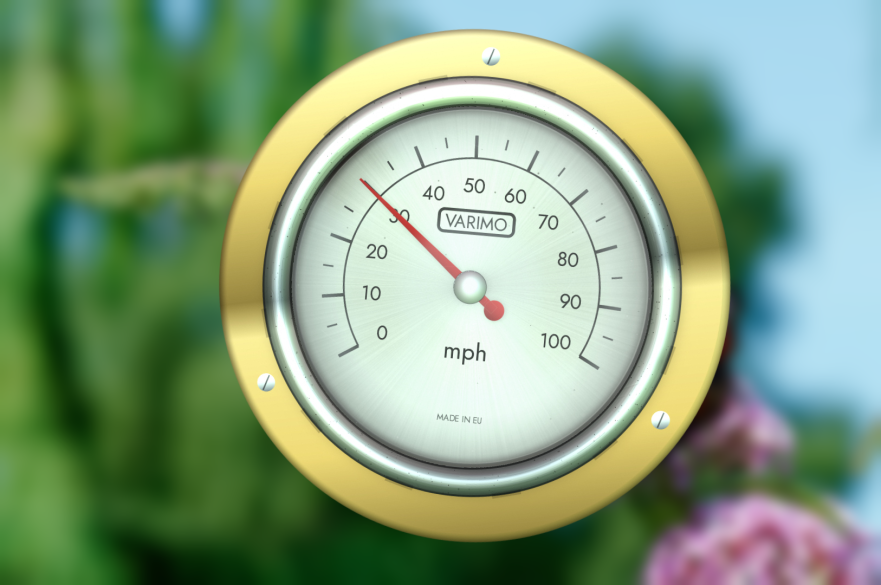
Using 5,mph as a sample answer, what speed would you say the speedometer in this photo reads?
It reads 30,mph
